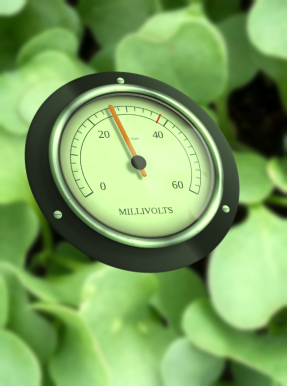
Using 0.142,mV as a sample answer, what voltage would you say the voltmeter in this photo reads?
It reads 26,mV
